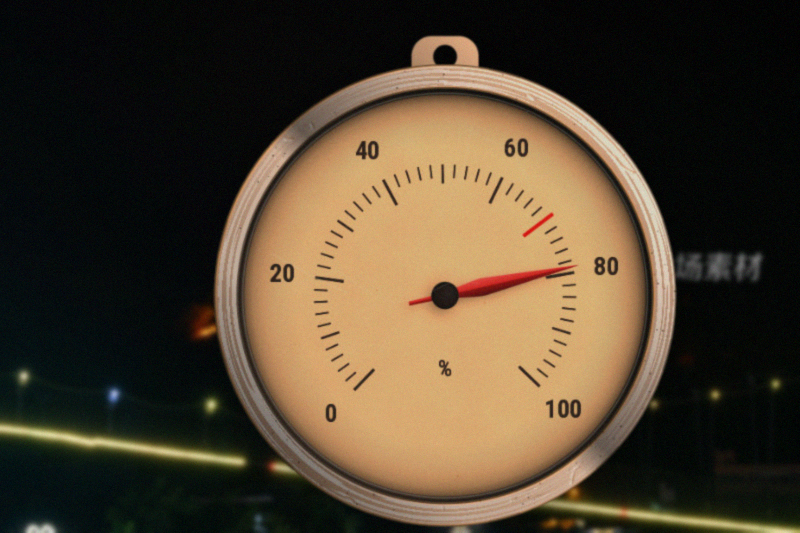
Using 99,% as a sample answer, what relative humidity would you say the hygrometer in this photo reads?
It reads 79,%
